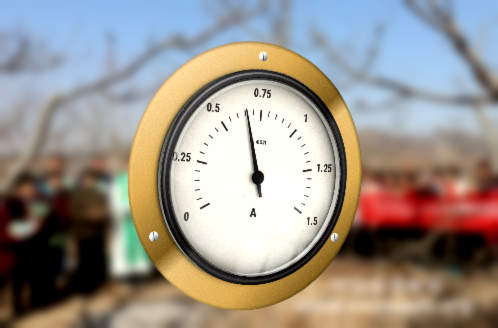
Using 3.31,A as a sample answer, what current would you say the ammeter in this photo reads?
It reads 0.65,A
